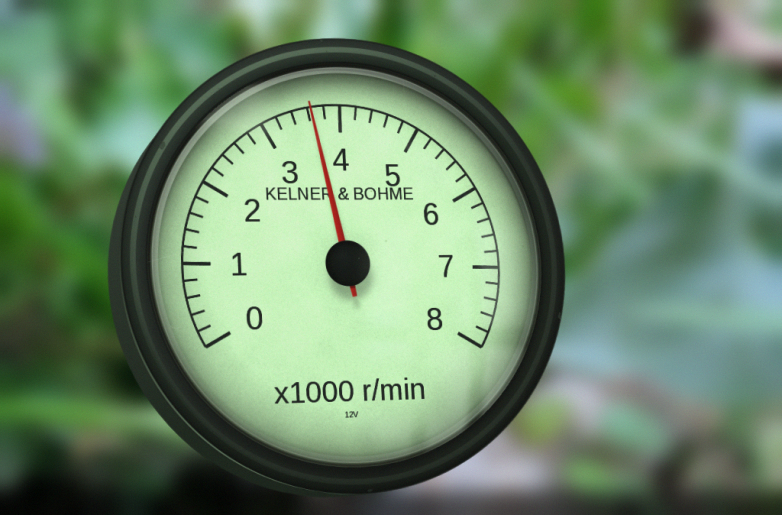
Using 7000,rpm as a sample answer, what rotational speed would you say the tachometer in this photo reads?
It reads 3600,rpm
